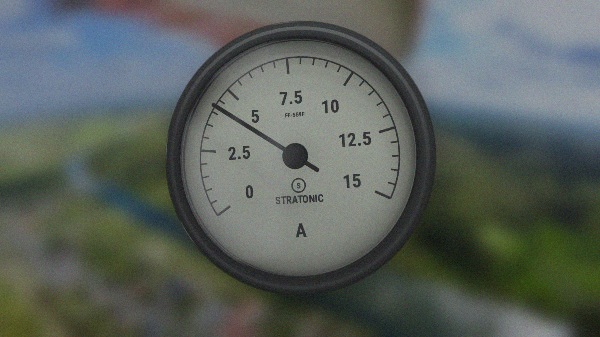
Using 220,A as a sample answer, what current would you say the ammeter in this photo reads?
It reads 4.25,A
